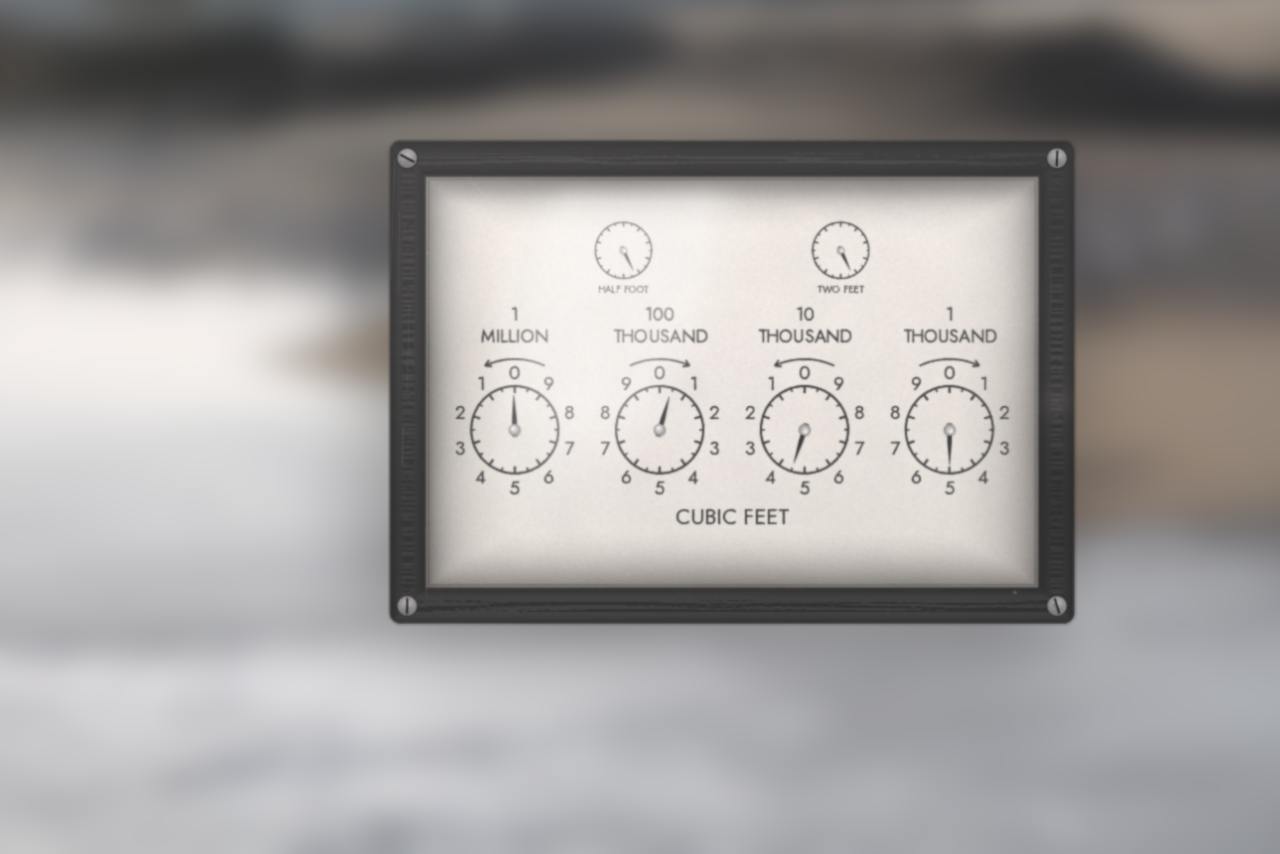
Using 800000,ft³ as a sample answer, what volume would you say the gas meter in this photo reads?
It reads 4500,ft³
